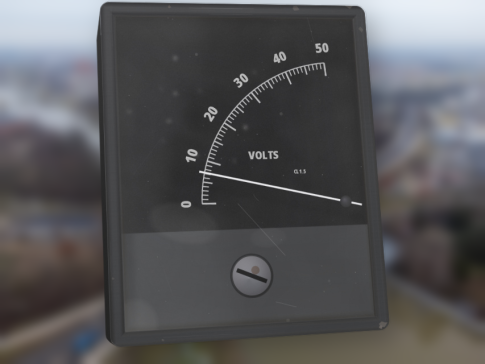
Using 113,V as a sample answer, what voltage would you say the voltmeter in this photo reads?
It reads 7,V
